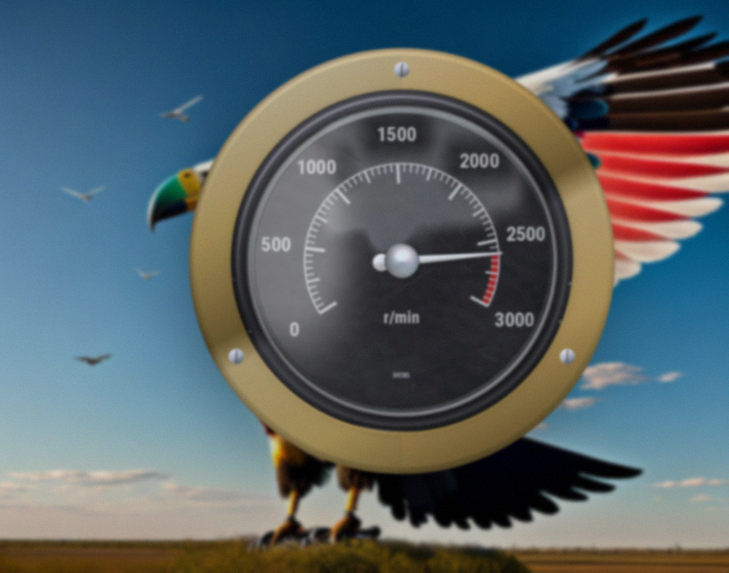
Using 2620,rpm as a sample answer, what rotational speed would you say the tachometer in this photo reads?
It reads 2600,rpm
